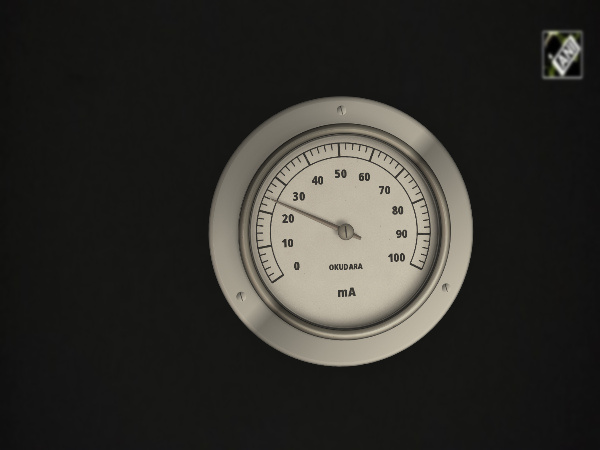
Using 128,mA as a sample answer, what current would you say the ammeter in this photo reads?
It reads 24,mA
